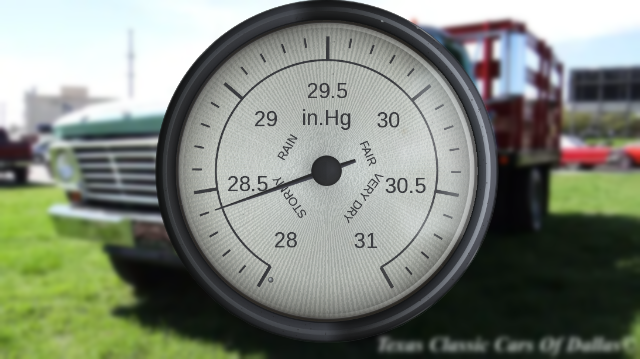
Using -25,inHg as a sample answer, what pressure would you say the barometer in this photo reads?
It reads 28.4,inHg
